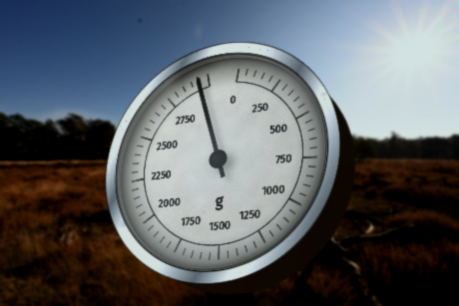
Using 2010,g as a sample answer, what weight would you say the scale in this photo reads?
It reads 2950,g
